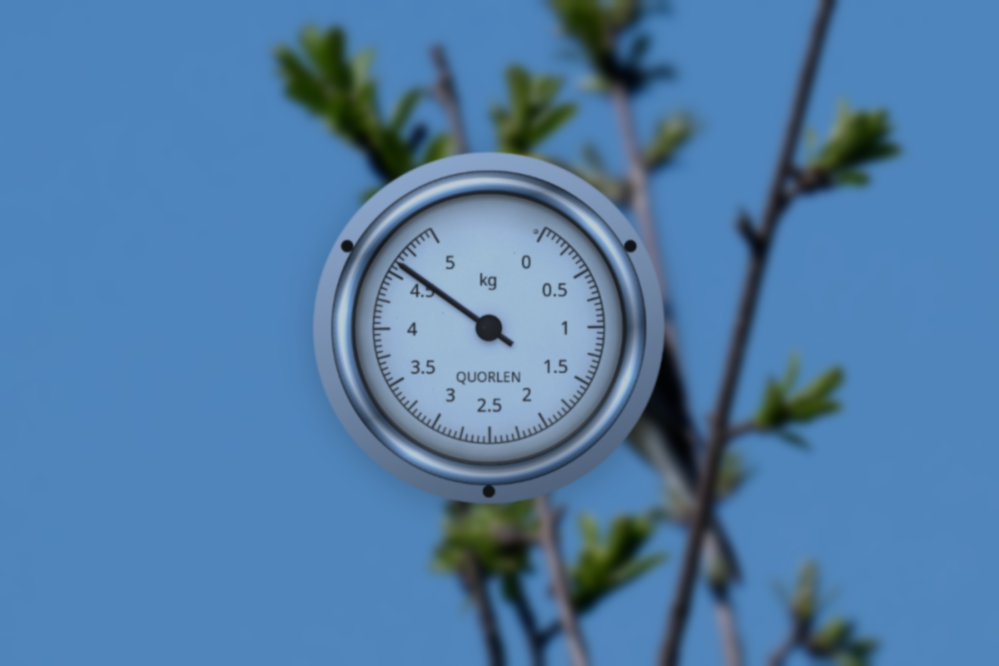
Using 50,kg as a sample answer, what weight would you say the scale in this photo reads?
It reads 4.6,kg
